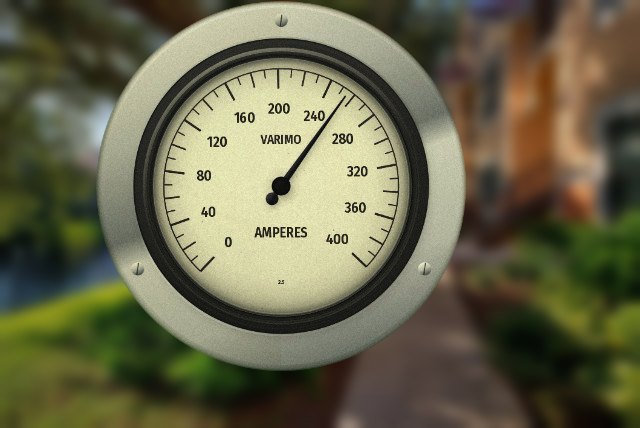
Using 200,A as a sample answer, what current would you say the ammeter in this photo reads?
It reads 255,A
